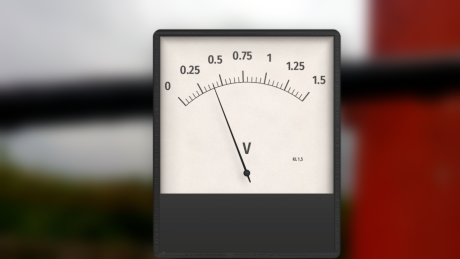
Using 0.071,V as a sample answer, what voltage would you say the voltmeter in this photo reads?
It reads 0.4,V
